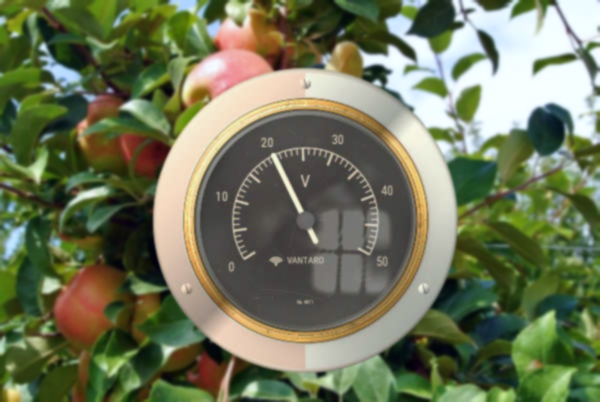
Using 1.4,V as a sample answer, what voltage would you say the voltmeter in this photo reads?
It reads 20,V
